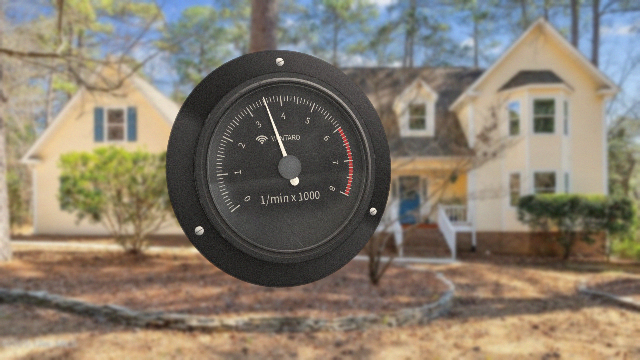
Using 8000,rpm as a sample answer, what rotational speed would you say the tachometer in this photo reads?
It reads 3500,rpm
